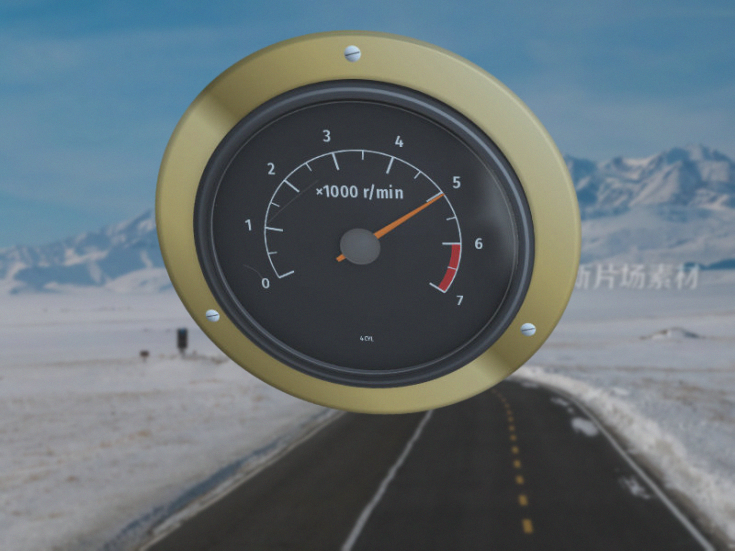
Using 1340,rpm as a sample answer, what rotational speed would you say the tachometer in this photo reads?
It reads 5000,rpm
